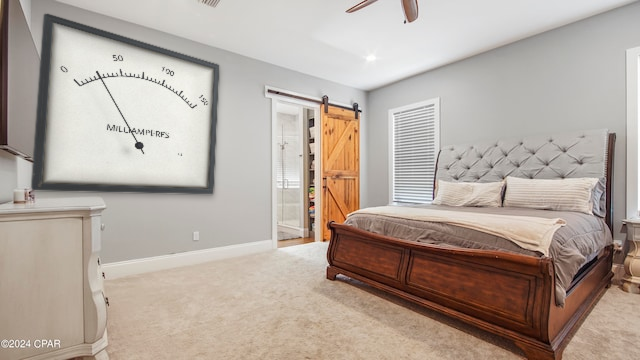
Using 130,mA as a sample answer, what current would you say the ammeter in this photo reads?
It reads 25,mA
